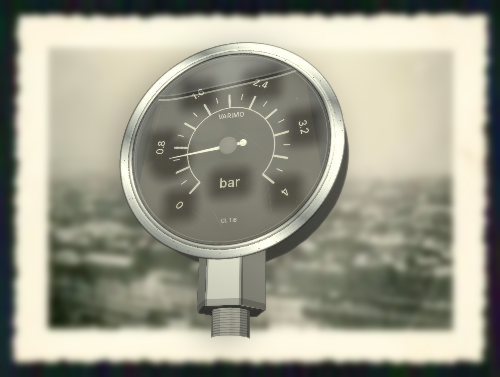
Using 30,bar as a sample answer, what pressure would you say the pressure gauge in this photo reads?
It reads 0.6,bar
